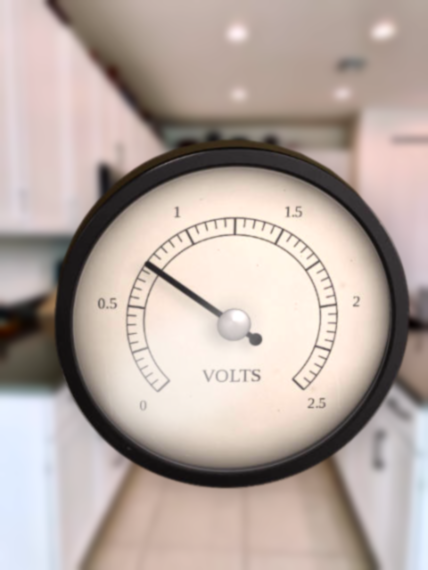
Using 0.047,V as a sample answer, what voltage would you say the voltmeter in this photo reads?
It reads 0.75,V
